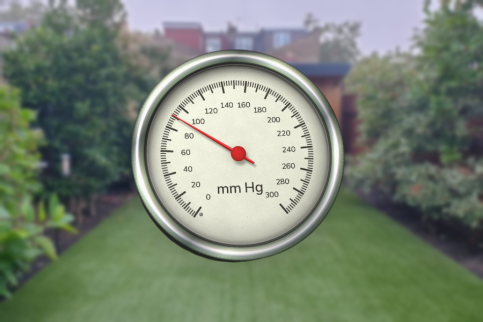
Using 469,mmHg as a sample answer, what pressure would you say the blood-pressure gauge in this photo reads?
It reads 90,mmHg
